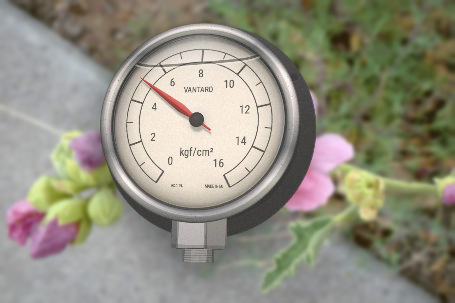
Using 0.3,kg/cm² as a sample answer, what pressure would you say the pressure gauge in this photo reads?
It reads 5,kg/cm²
